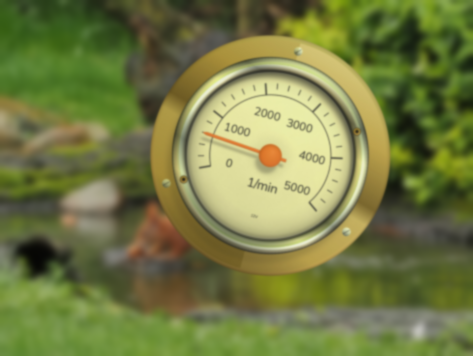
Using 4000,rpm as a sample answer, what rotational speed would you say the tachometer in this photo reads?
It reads 600,rpm
